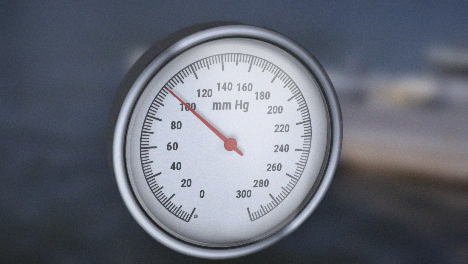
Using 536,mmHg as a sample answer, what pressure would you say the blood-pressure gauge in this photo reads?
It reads 100,mmHg
